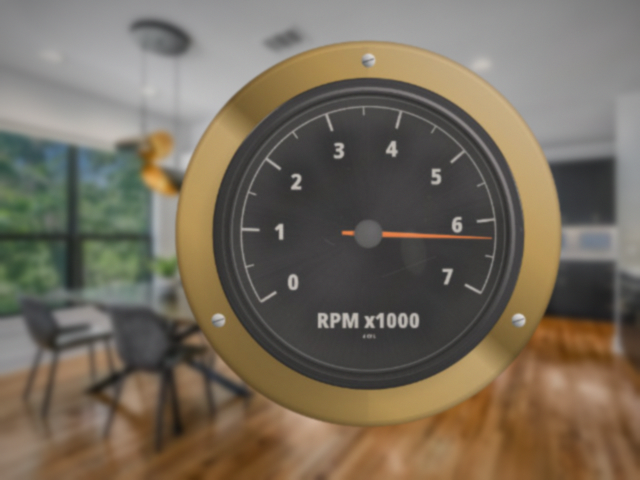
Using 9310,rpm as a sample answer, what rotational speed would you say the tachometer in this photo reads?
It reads 6250,rpm
